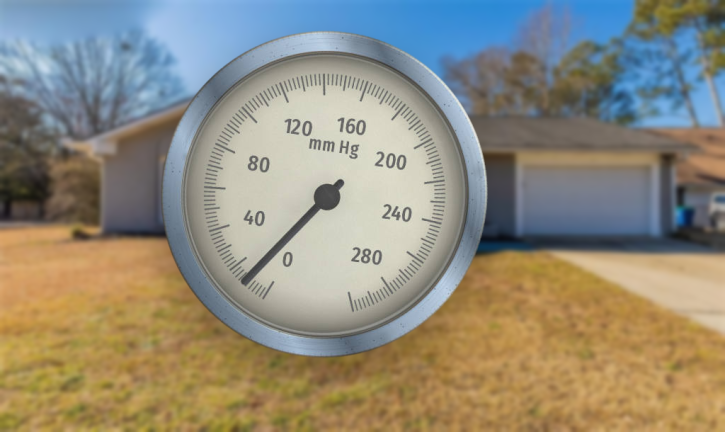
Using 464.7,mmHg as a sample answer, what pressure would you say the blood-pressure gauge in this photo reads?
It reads 12,mmHg
